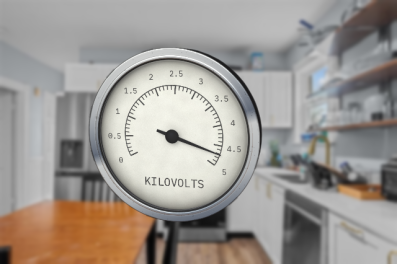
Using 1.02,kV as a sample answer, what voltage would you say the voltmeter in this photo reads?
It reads 4.7,kV
